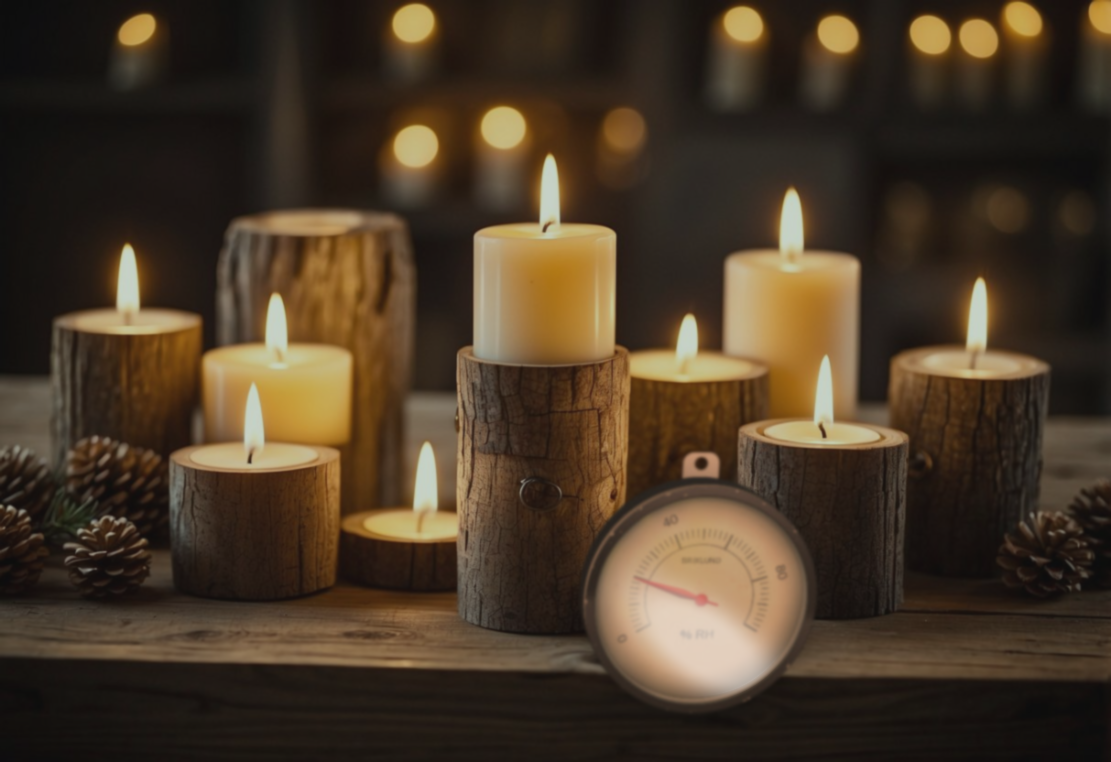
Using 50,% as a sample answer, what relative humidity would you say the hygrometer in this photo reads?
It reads 20,%
